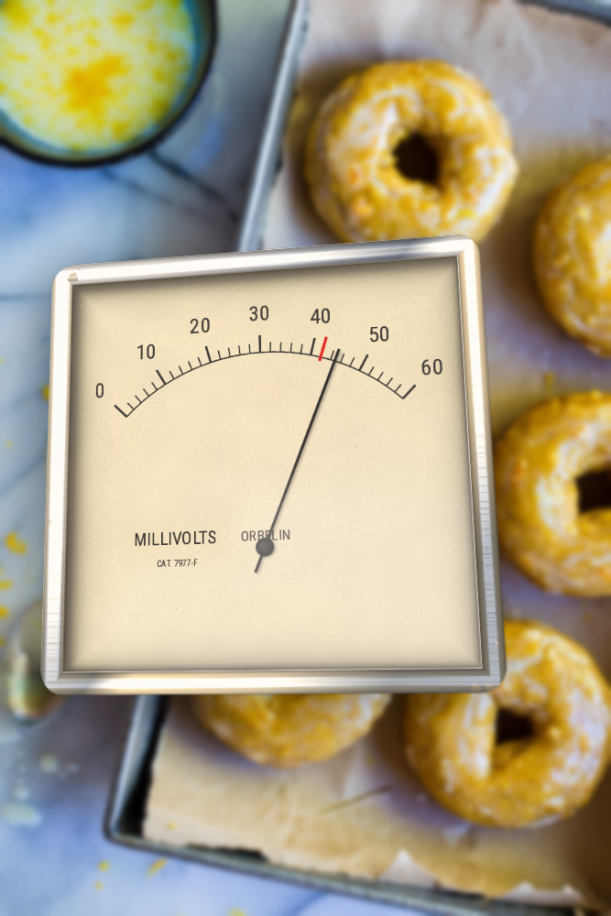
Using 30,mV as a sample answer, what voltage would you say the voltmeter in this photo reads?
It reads 45,mV
